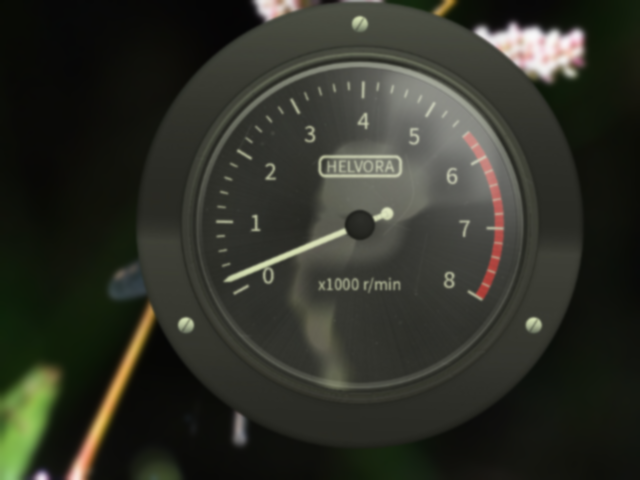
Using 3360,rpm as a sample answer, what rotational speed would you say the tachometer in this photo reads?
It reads 200,rpm
